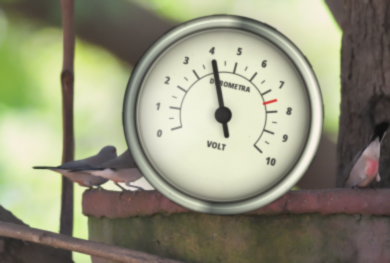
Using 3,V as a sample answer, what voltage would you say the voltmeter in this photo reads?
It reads 4,V
